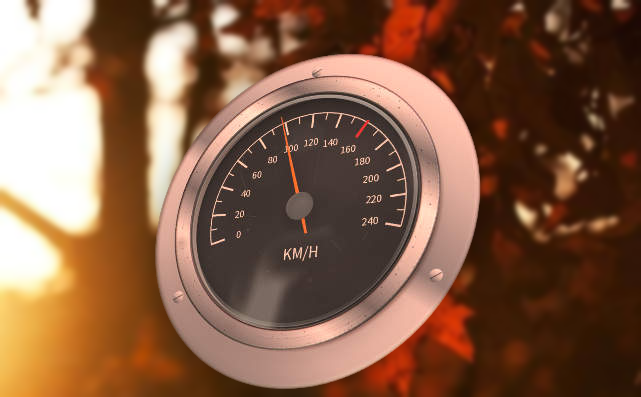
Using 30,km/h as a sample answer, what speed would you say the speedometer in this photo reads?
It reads 100,km/h
